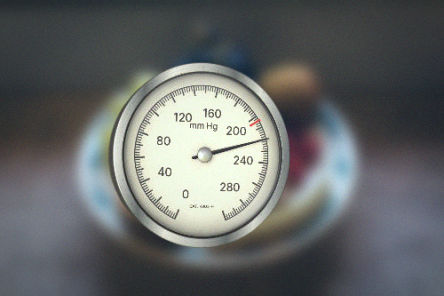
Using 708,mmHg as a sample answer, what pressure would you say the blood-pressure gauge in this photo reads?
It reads 220,mmHg
